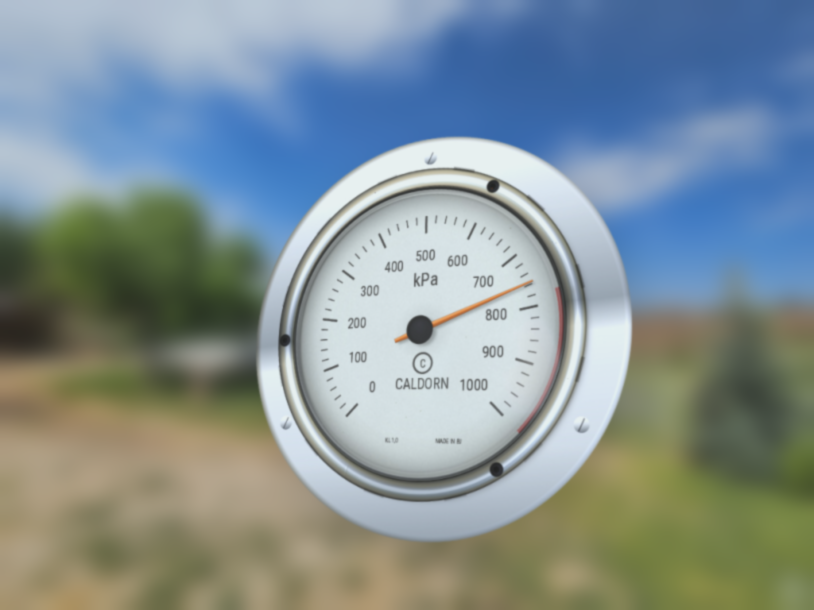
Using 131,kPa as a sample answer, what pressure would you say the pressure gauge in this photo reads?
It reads 760,kPa
